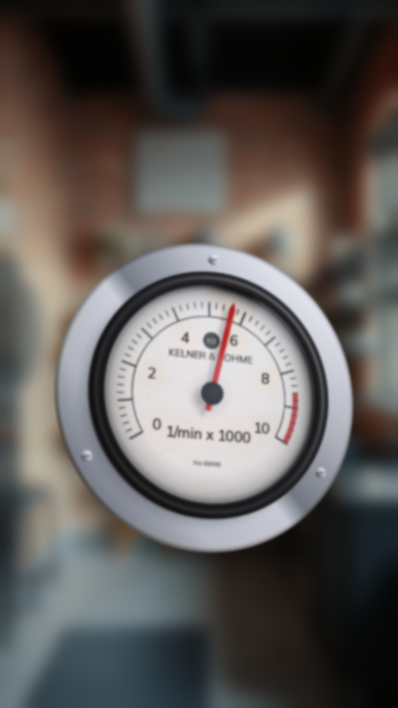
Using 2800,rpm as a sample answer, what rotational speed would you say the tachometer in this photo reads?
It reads 5600,rpm
